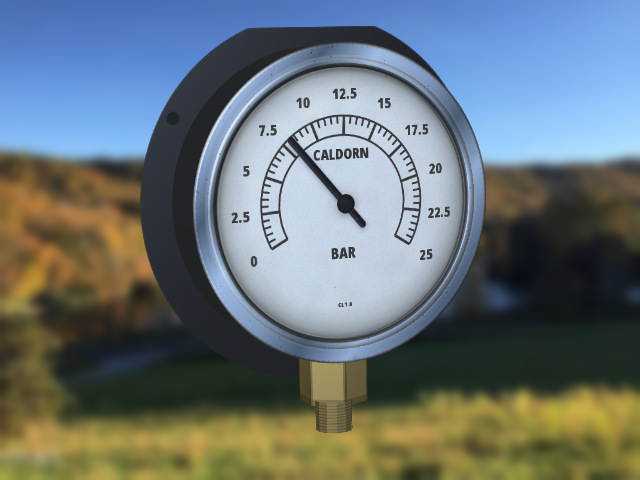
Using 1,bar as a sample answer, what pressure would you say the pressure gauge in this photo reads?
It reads 8,bar
